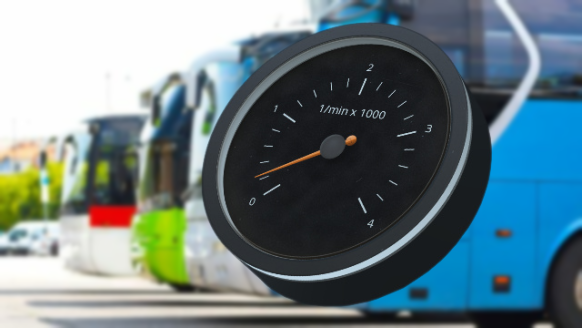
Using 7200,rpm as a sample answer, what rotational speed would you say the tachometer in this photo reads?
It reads 200,rpm
